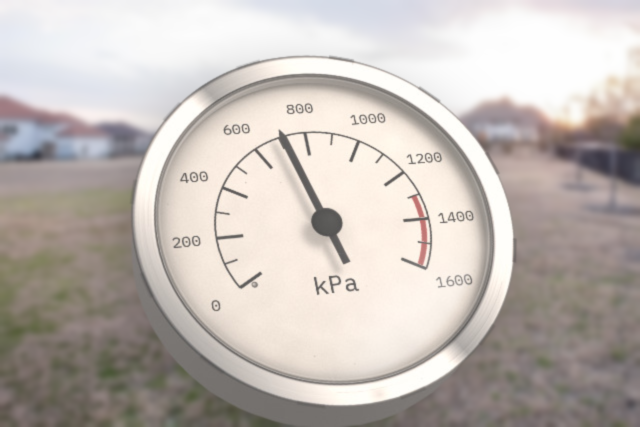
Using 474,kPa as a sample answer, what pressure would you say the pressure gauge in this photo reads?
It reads 700,kPa
